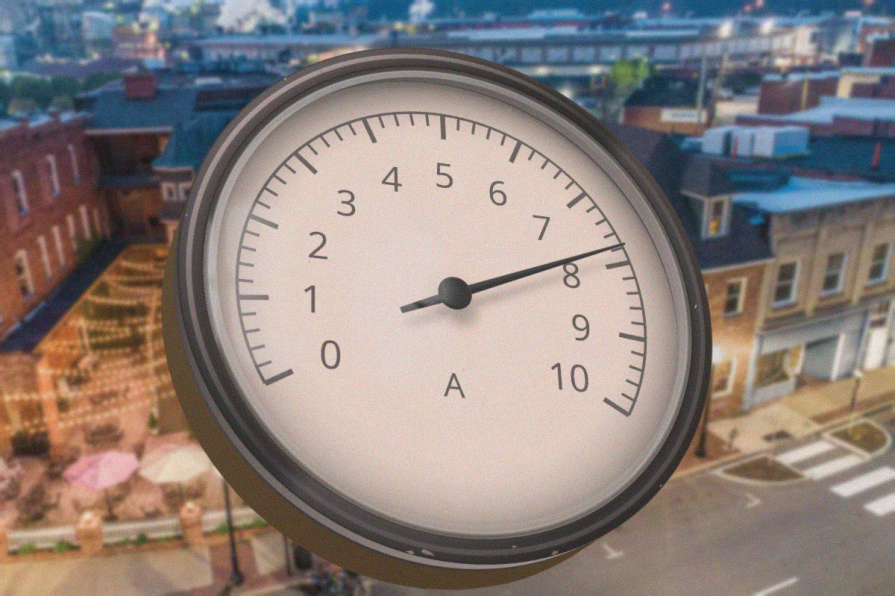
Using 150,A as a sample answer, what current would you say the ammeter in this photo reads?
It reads 7.8,A
